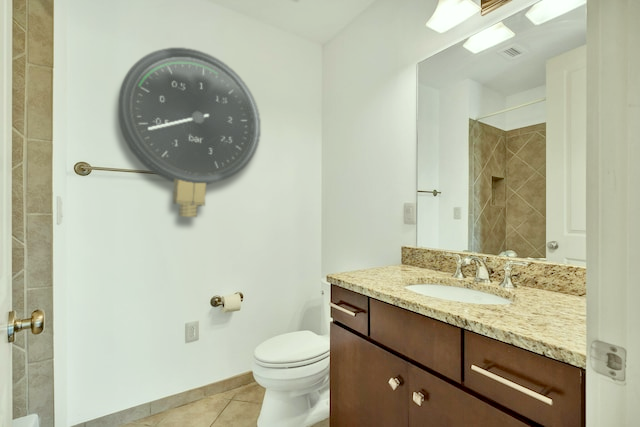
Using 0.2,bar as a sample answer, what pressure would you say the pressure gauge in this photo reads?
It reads -0.6,bar
